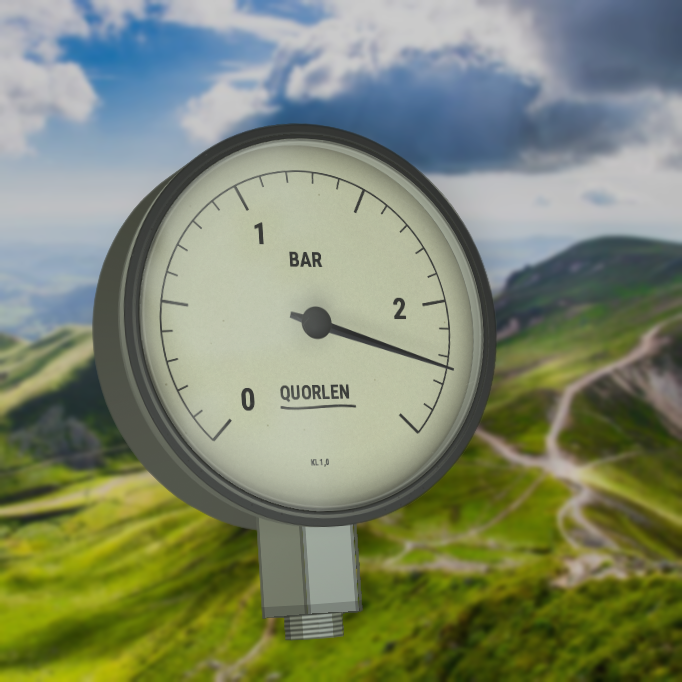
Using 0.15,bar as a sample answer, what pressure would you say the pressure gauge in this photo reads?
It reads 2.25,bar
